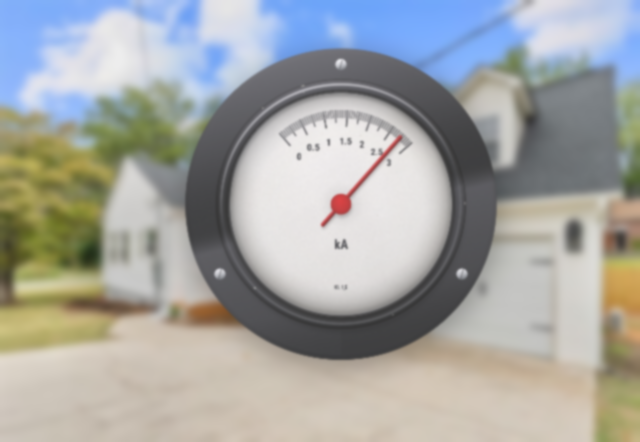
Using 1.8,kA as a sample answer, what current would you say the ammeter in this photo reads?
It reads 2.75,kA
